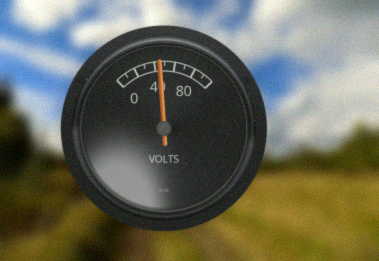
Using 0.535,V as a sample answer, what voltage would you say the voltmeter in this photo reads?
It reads 45,V
